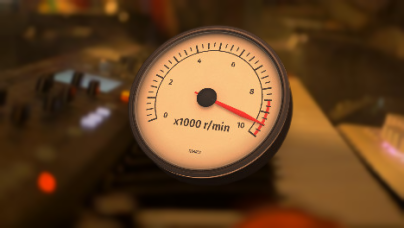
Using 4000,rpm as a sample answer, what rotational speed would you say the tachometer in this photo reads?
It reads 9500,rpm
